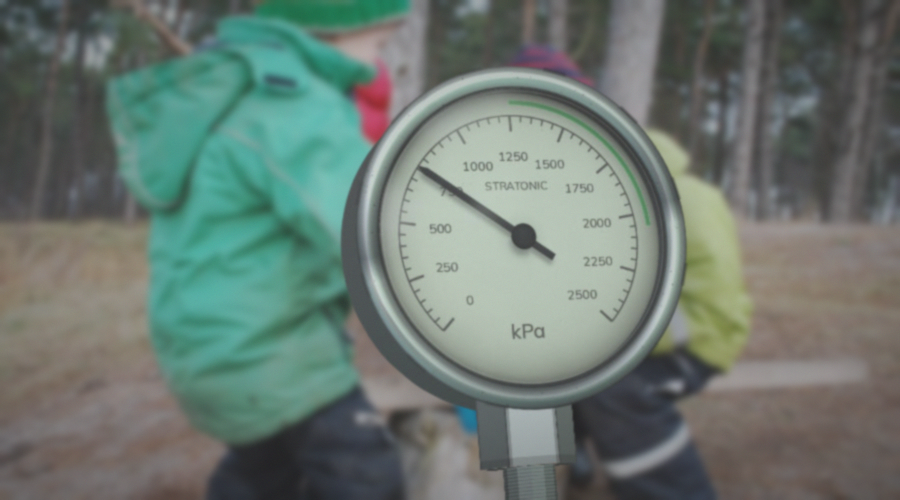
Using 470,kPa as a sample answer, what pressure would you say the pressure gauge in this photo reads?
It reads 750,kPa
